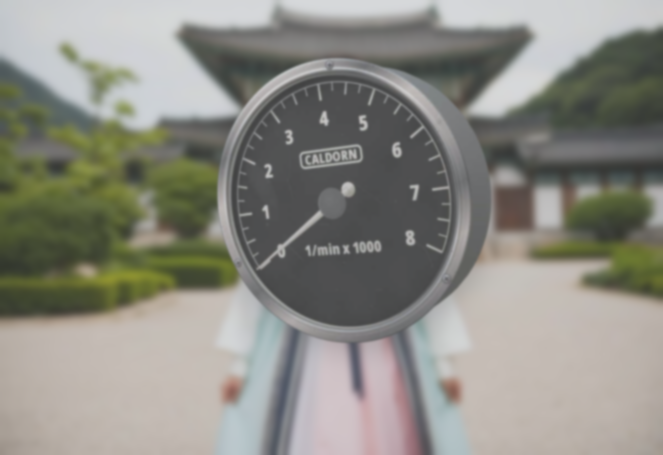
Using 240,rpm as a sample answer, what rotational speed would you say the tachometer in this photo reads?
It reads 0,rpm
